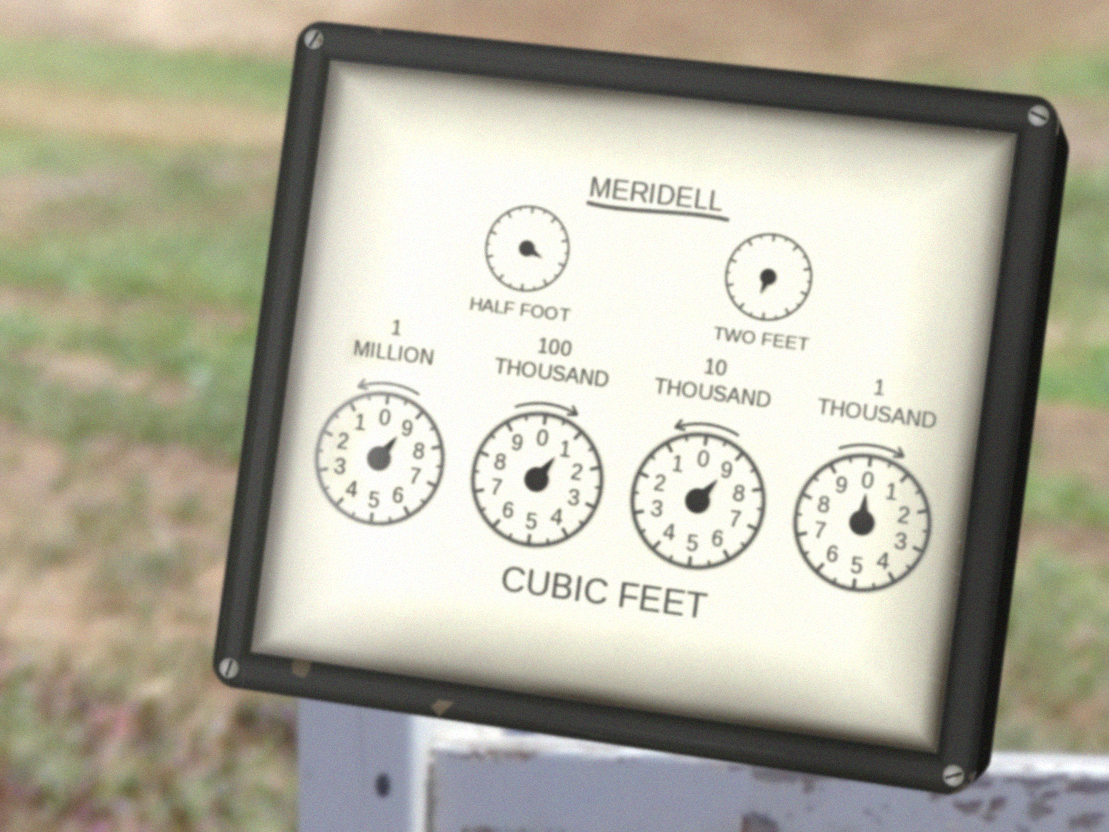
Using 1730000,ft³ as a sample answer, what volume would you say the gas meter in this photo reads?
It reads 909000,ft³
